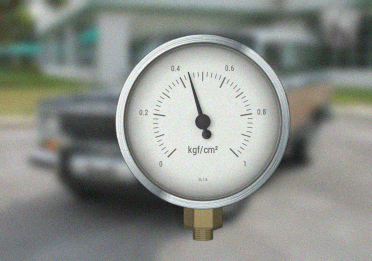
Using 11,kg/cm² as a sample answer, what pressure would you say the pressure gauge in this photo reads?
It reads 0.44,kg/cm²
